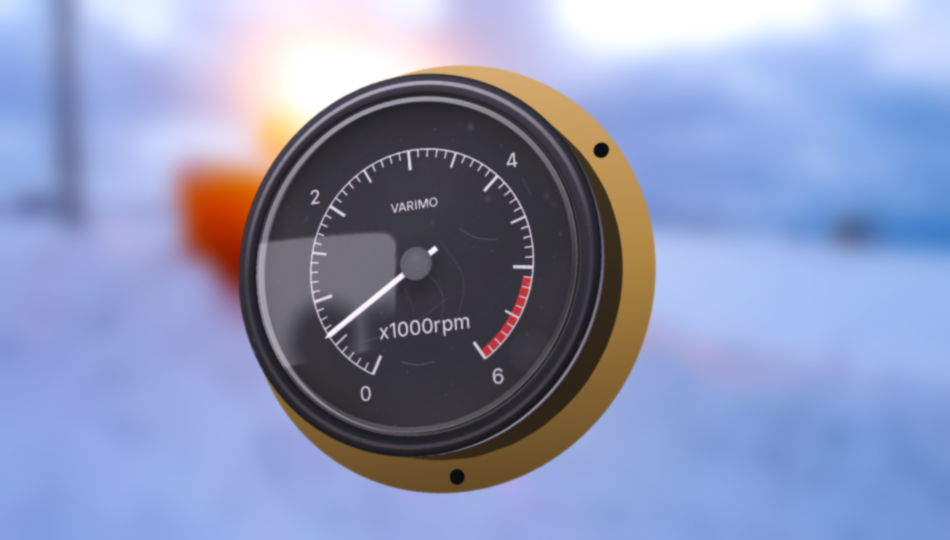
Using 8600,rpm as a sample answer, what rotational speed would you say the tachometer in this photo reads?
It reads 600,rpm
